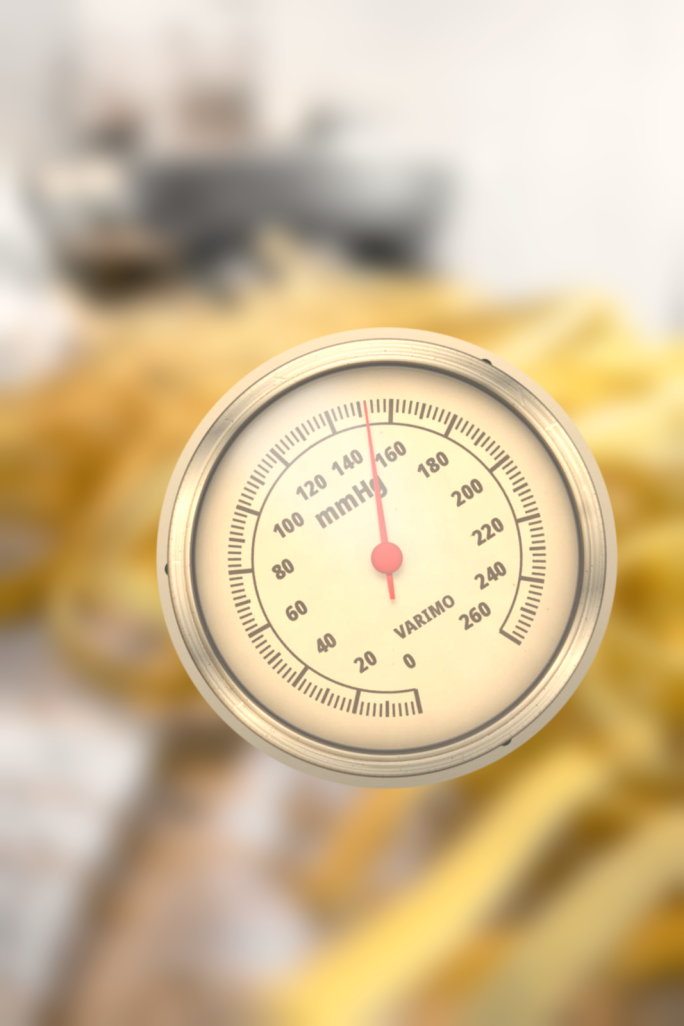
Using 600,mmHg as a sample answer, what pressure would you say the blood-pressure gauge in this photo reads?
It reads 152,mmHg
